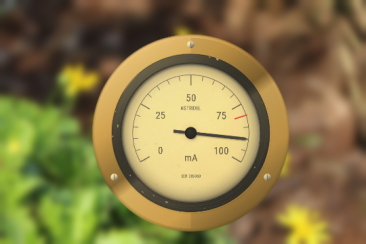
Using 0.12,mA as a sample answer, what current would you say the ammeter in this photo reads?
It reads 90,mA
